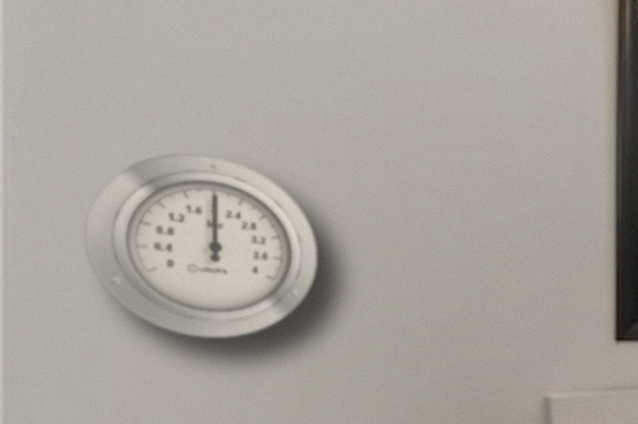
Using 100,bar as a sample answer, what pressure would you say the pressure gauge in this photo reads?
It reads 2,bar
